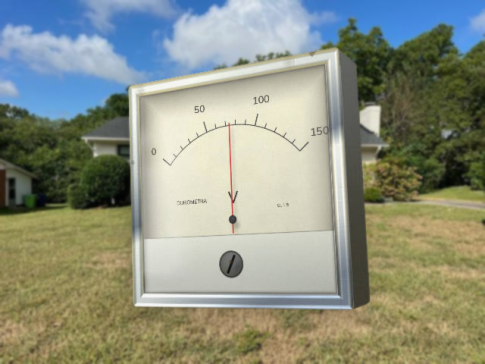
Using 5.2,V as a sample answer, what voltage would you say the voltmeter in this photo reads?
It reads 75,V
